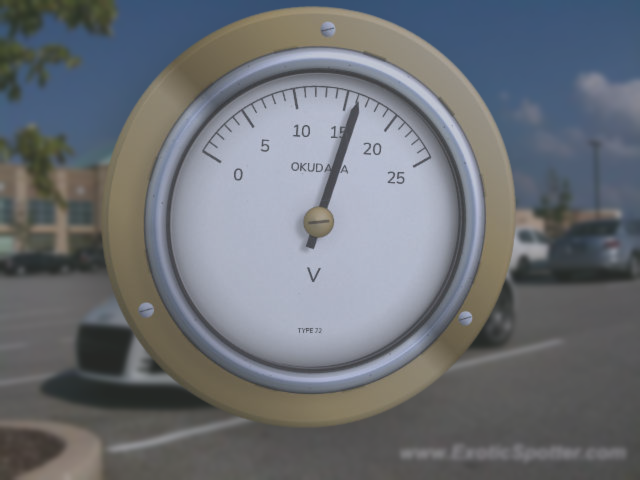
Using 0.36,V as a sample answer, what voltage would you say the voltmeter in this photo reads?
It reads 16,V
